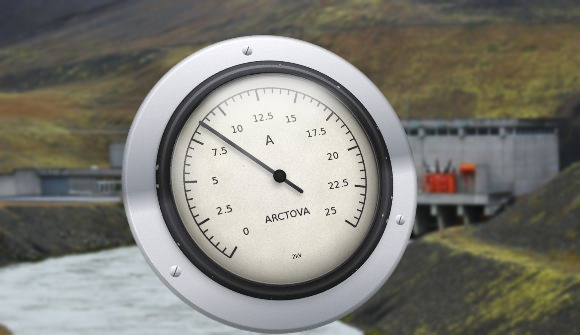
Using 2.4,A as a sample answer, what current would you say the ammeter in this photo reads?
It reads 8.5,A
